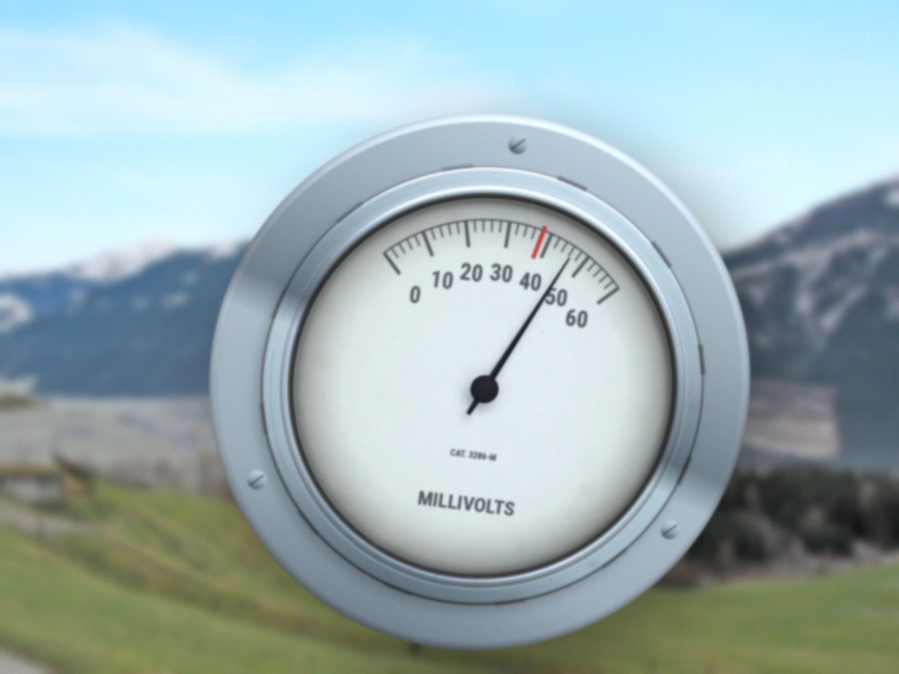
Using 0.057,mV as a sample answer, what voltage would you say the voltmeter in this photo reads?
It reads 46,mV
